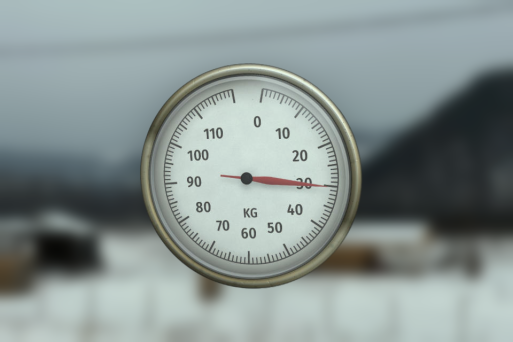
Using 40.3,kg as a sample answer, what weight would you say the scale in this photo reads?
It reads 30,kg
